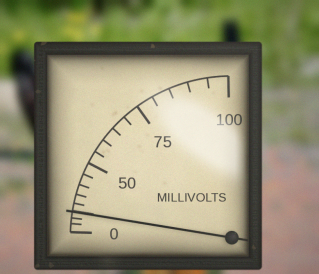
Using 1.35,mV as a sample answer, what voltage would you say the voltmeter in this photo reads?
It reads 25,mV
